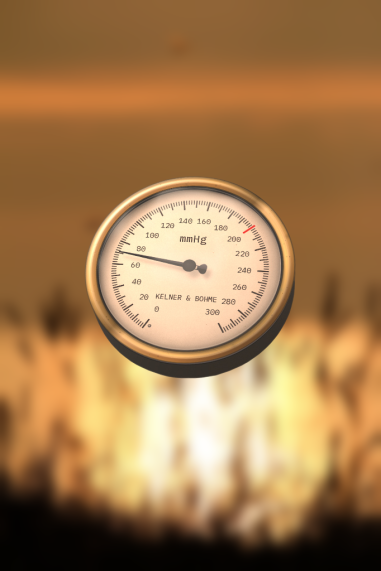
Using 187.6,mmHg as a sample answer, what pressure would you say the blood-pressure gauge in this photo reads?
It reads 70,mmHg
